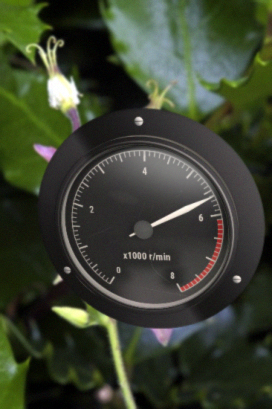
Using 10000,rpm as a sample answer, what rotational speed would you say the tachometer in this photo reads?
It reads 5600,rpm
